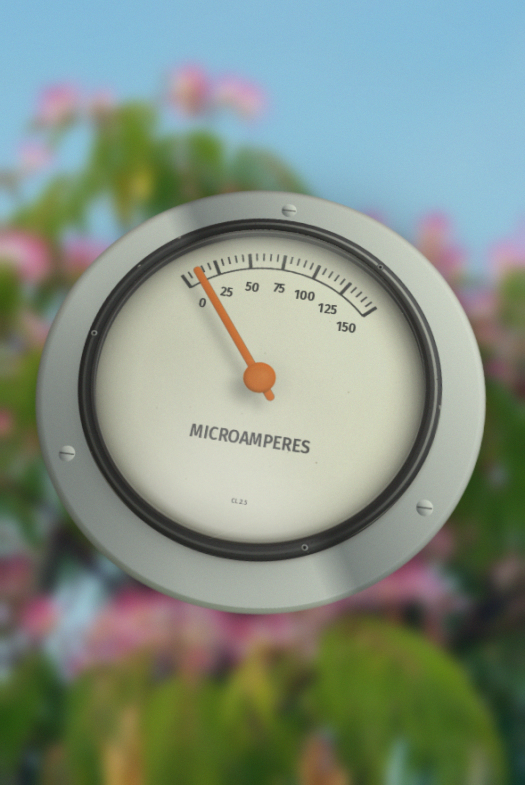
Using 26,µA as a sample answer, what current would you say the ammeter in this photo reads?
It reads 10,µA
